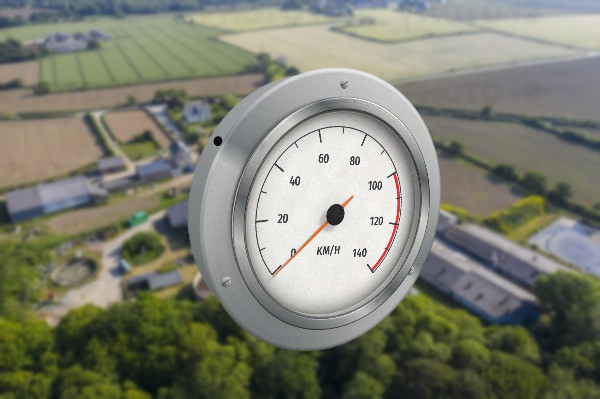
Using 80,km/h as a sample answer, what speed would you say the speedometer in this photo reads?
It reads 0,km/h
